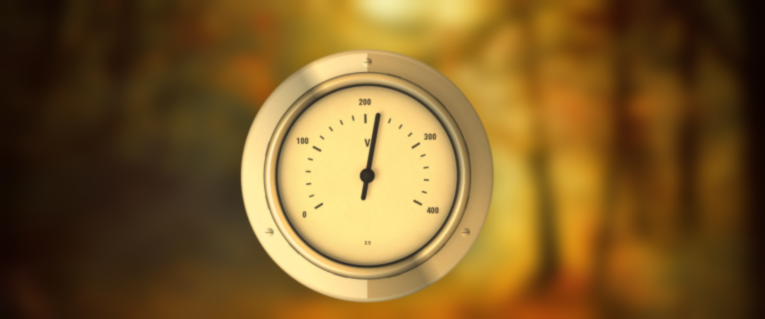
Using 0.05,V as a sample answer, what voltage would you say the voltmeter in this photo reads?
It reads 220,V
